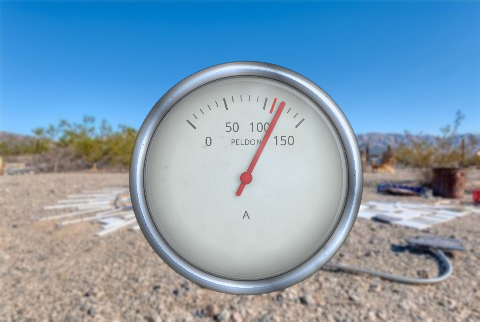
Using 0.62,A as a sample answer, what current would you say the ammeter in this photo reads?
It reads 120,A
